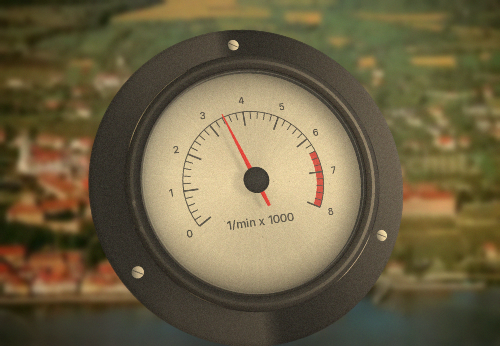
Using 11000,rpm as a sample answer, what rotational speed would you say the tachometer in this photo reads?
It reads 3400,rpm
